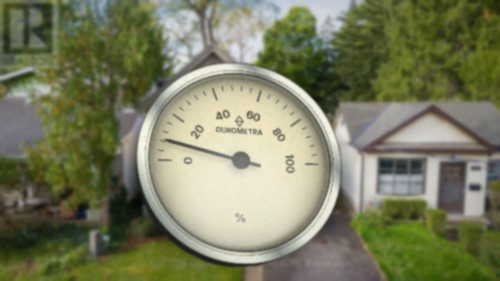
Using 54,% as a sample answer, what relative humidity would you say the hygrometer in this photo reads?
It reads 8,%
